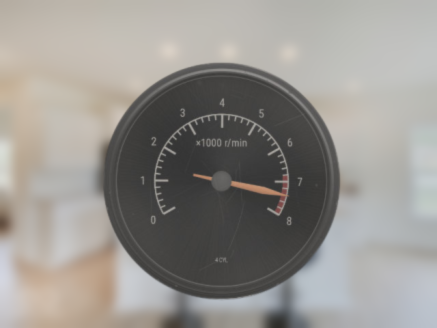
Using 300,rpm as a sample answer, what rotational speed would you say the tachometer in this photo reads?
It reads 7400,rpm
